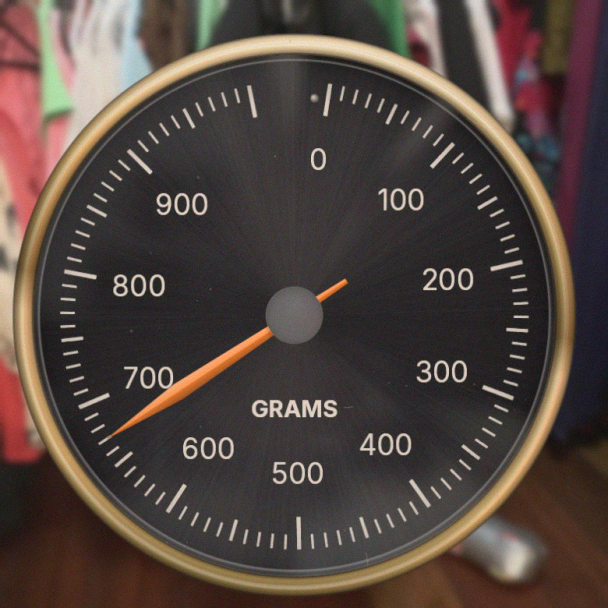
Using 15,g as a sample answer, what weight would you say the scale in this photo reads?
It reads 670,g
